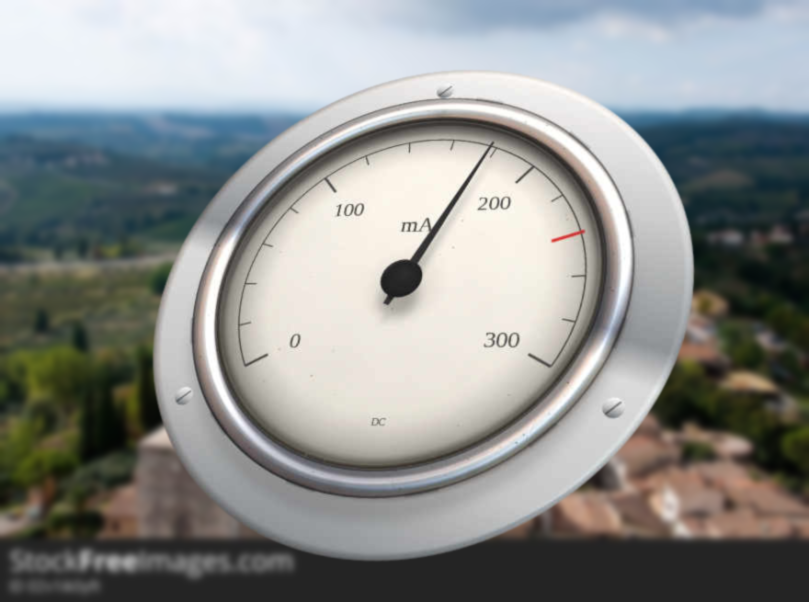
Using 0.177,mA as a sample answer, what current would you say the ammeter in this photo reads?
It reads 180,mA
